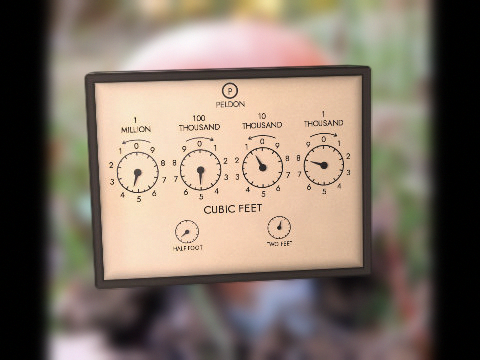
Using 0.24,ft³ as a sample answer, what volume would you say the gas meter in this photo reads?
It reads 450800,ft³
